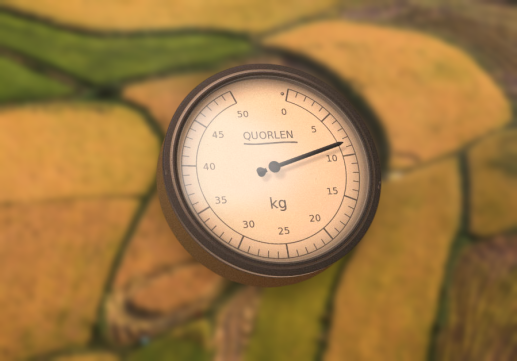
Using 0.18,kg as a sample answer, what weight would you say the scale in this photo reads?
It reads 8.5,kg
